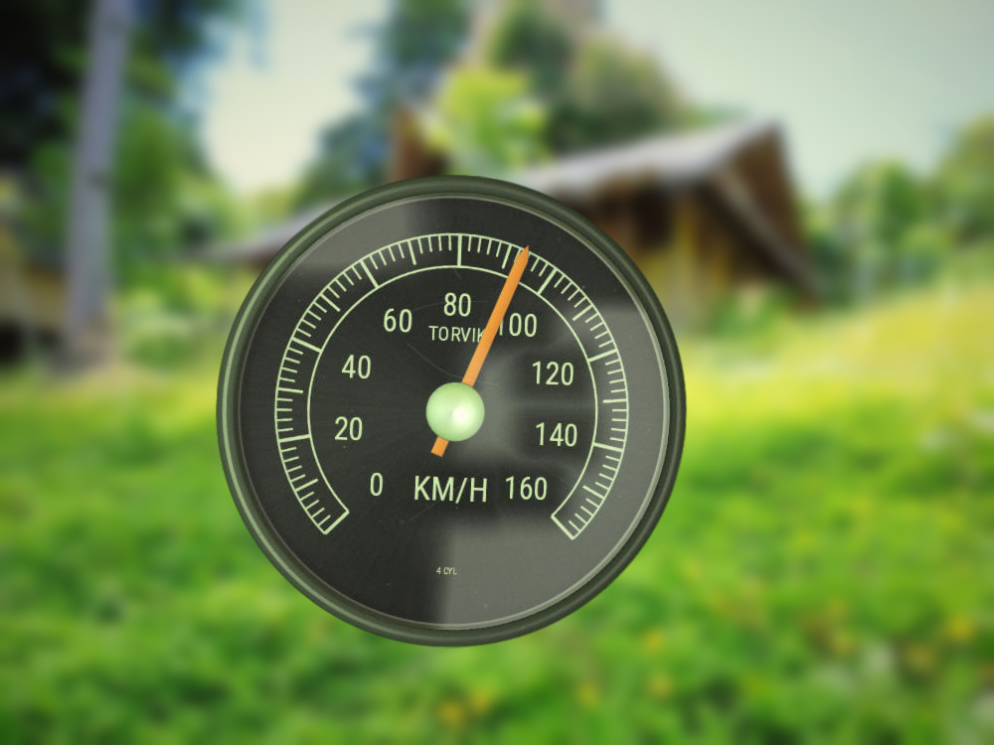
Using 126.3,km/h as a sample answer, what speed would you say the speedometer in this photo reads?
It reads 93,km/h
